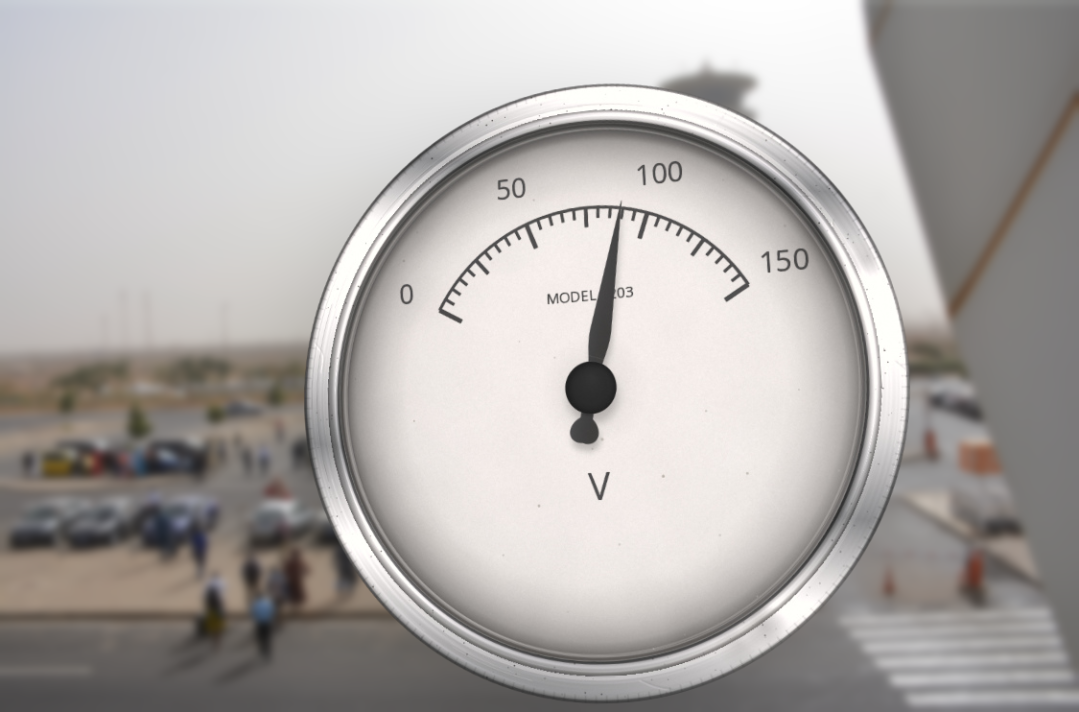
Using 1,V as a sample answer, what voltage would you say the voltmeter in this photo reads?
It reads 90,V
